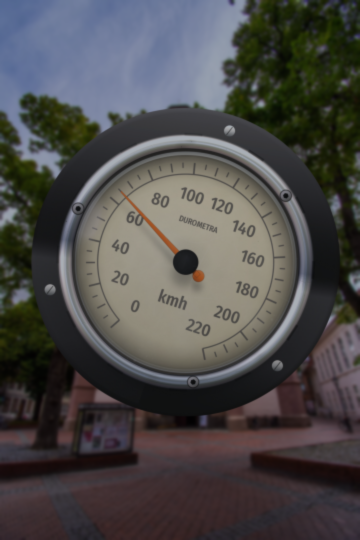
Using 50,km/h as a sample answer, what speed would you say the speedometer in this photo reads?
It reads 65,km/h
